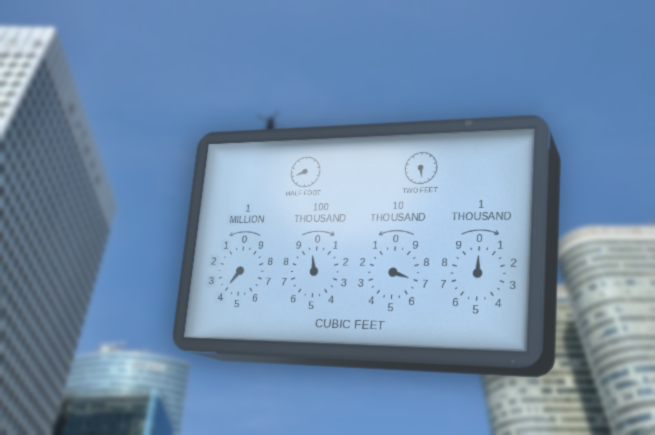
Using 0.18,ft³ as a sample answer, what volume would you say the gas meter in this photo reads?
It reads 397000,ft³
